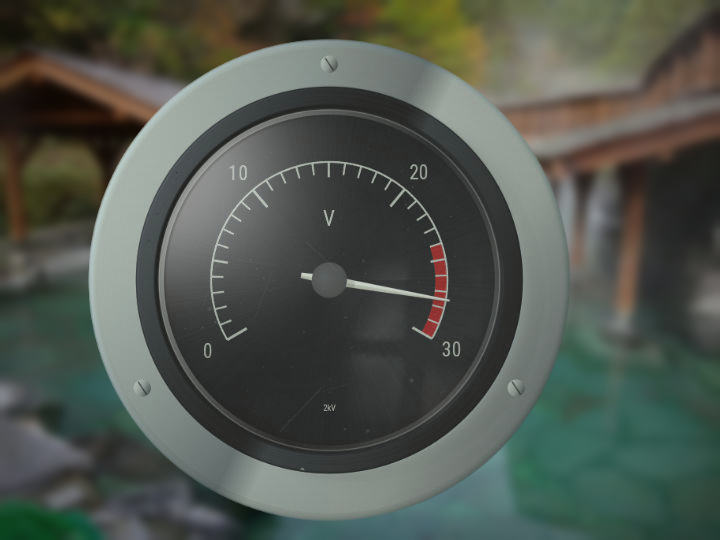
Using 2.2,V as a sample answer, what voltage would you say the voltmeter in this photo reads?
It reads 27.5,V
